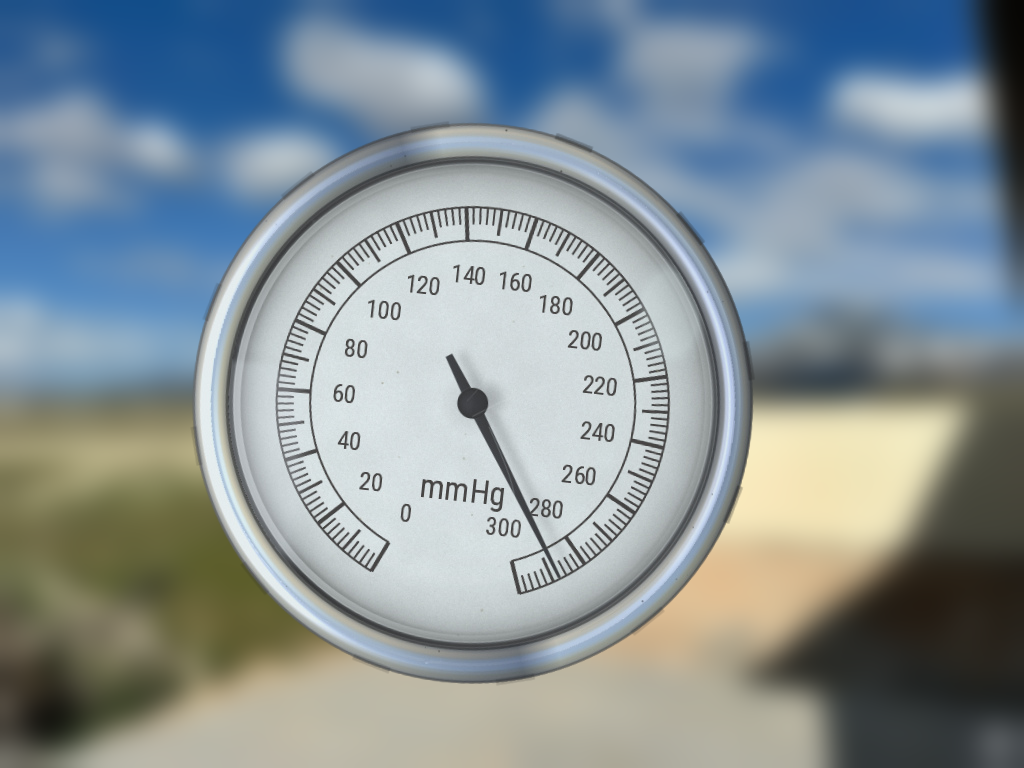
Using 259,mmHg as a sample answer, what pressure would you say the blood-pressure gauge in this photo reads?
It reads 288,mmHg
